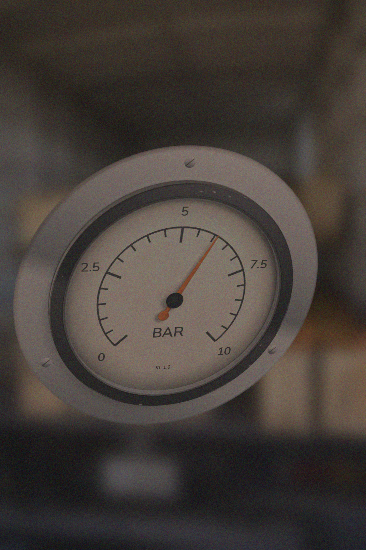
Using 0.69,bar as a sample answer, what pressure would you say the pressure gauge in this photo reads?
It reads 6,bar
